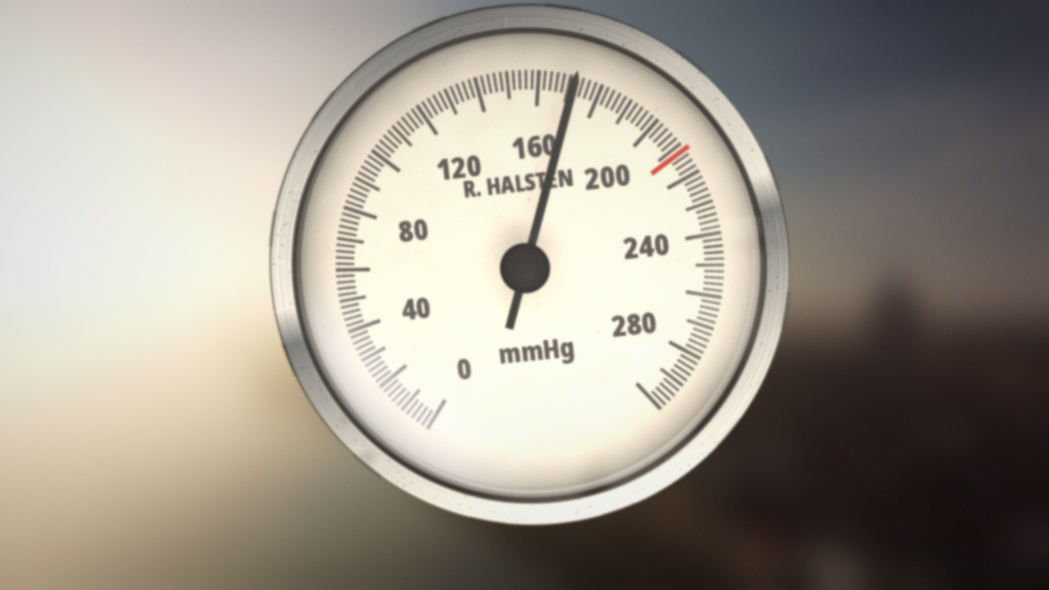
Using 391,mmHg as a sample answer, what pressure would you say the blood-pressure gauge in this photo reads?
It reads 172,mmHg
